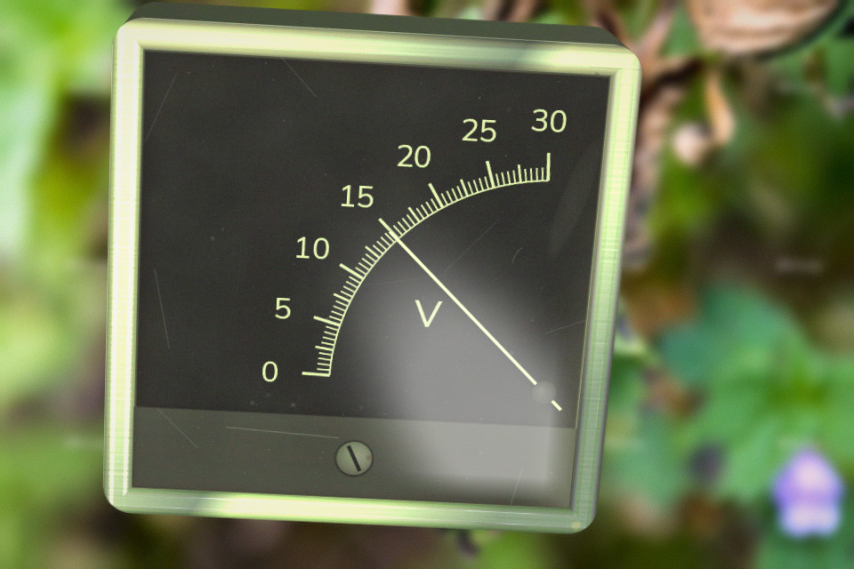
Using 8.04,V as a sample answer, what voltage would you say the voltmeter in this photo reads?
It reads 15,V
